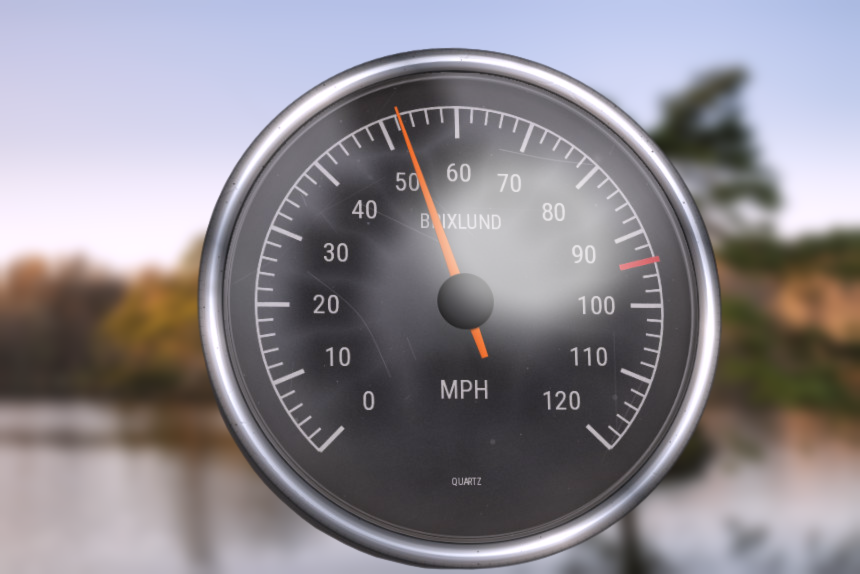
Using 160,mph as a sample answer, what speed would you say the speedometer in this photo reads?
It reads 52,mph
